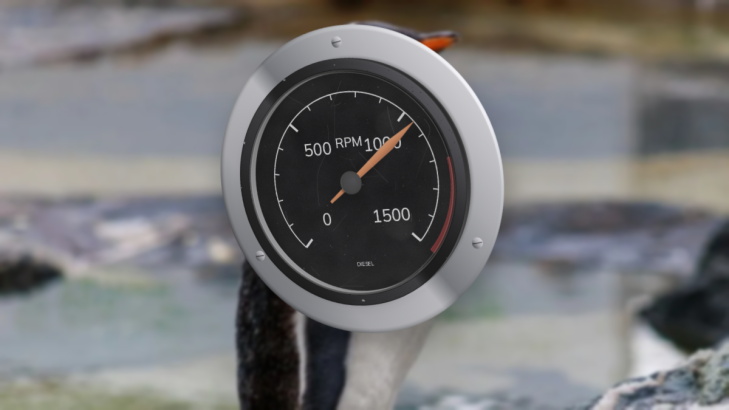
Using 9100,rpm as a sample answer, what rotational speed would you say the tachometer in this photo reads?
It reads 1050,rpm
